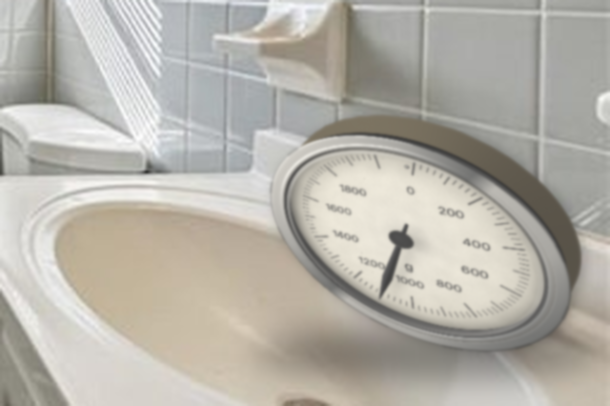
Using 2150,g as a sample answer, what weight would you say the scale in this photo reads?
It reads 1100,g
